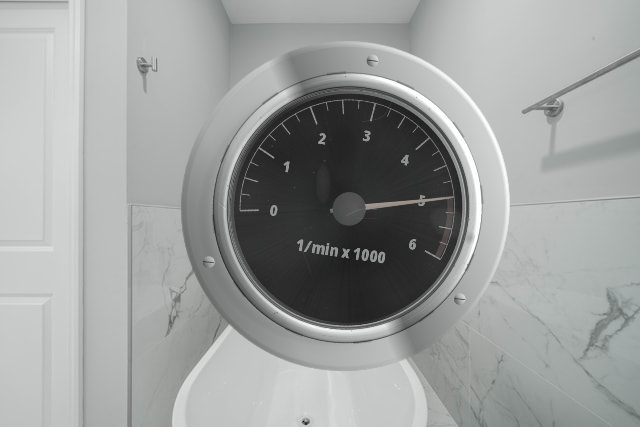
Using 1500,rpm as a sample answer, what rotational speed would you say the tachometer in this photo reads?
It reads 5000,rpm
